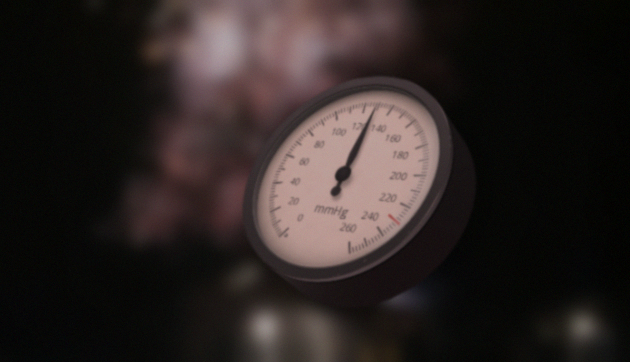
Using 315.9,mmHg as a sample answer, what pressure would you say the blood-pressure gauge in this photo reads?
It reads 130,mmHg
